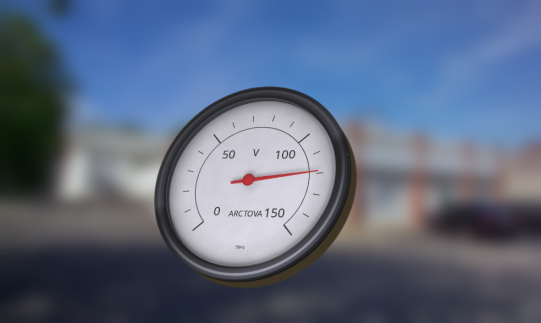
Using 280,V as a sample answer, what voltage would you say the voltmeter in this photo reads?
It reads 120,V
